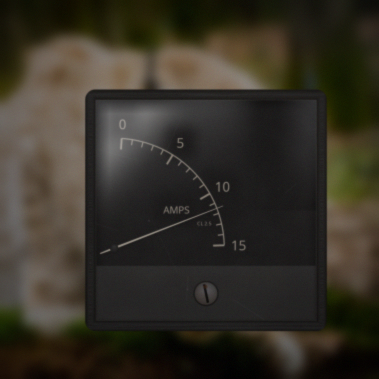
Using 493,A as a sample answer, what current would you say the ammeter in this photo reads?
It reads 11.5,A
